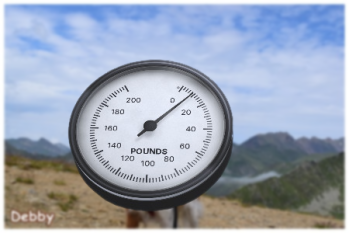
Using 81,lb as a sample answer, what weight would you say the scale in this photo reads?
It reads 10,lb
